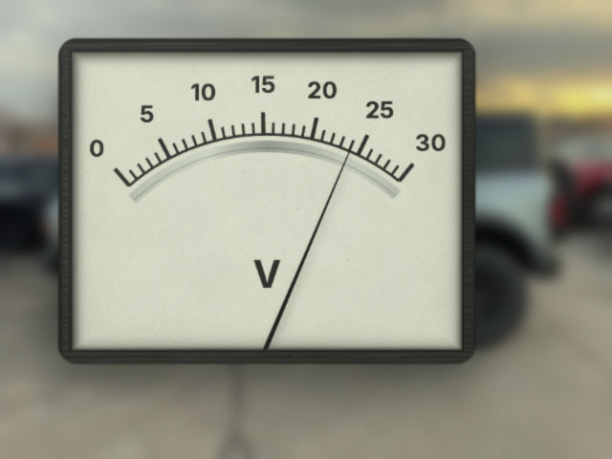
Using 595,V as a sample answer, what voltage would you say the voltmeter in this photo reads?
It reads 24,V
